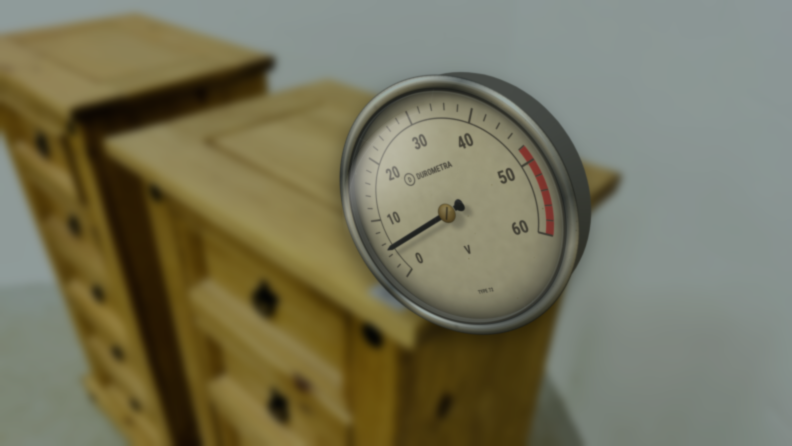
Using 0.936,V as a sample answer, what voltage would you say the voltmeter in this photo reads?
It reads 5,V
